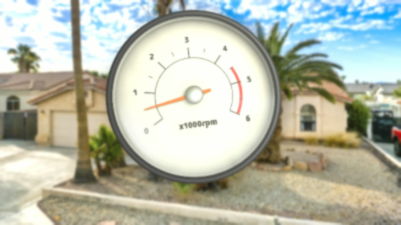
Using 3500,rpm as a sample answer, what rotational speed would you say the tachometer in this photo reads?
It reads 500,rpm
